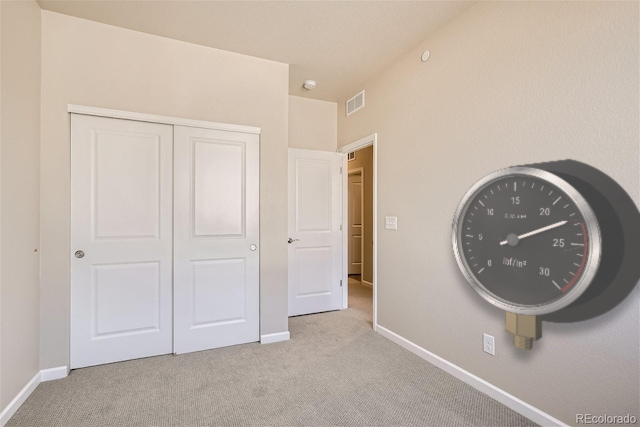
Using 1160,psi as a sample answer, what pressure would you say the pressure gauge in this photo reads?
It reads 22.5,psi
